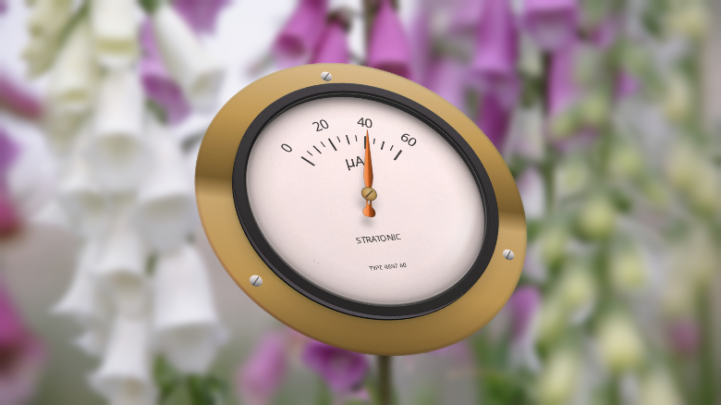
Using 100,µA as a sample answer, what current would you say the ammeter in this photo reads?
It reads 40,µA
